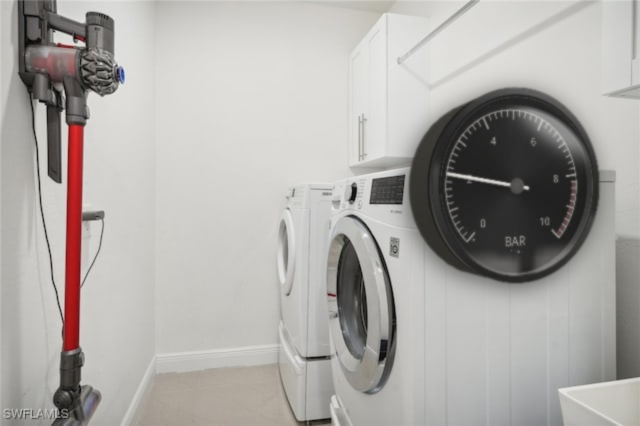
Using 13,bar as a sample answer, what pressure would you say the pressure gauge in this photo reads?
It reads 2,bar
